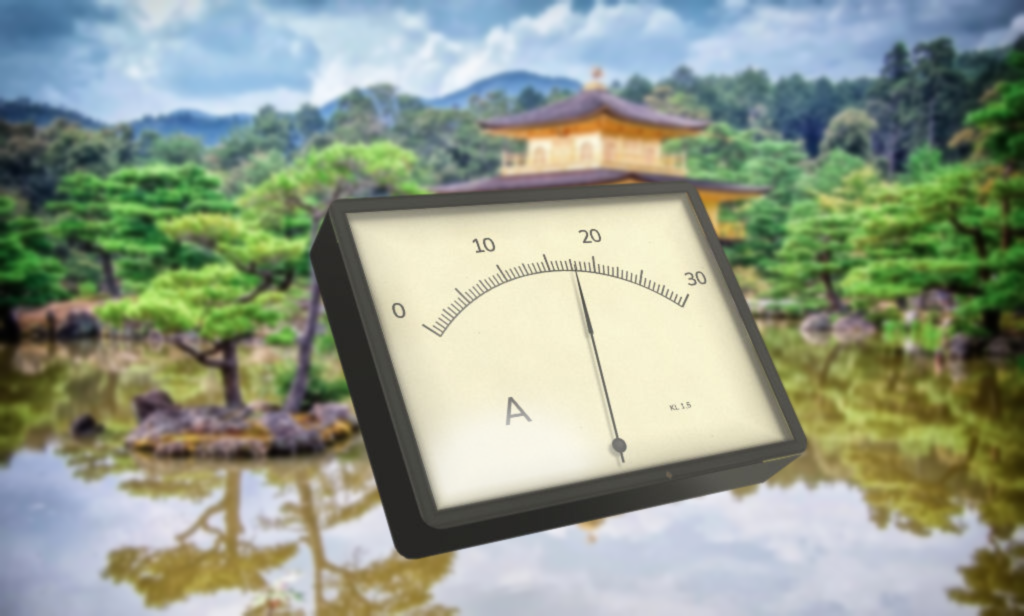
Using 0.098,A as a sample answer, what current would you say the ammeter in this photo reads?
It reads 17.5,A
